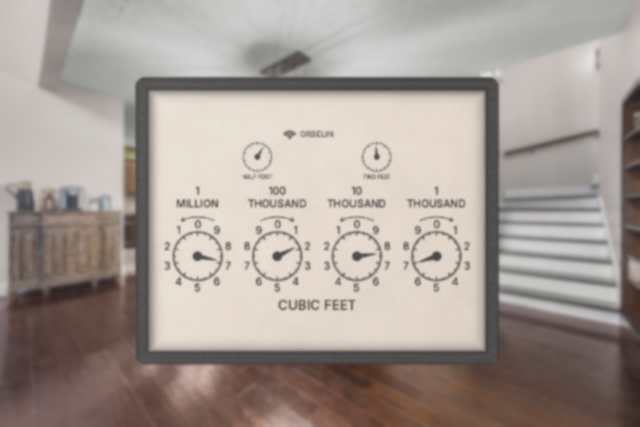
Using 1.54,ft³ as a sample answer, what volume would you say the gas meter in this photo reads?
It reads 717700,ft³
